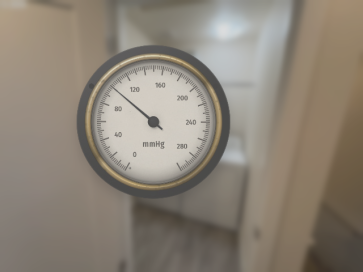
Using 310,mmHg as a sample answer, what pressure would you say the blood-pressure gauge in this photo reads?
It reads 100,mmHg
